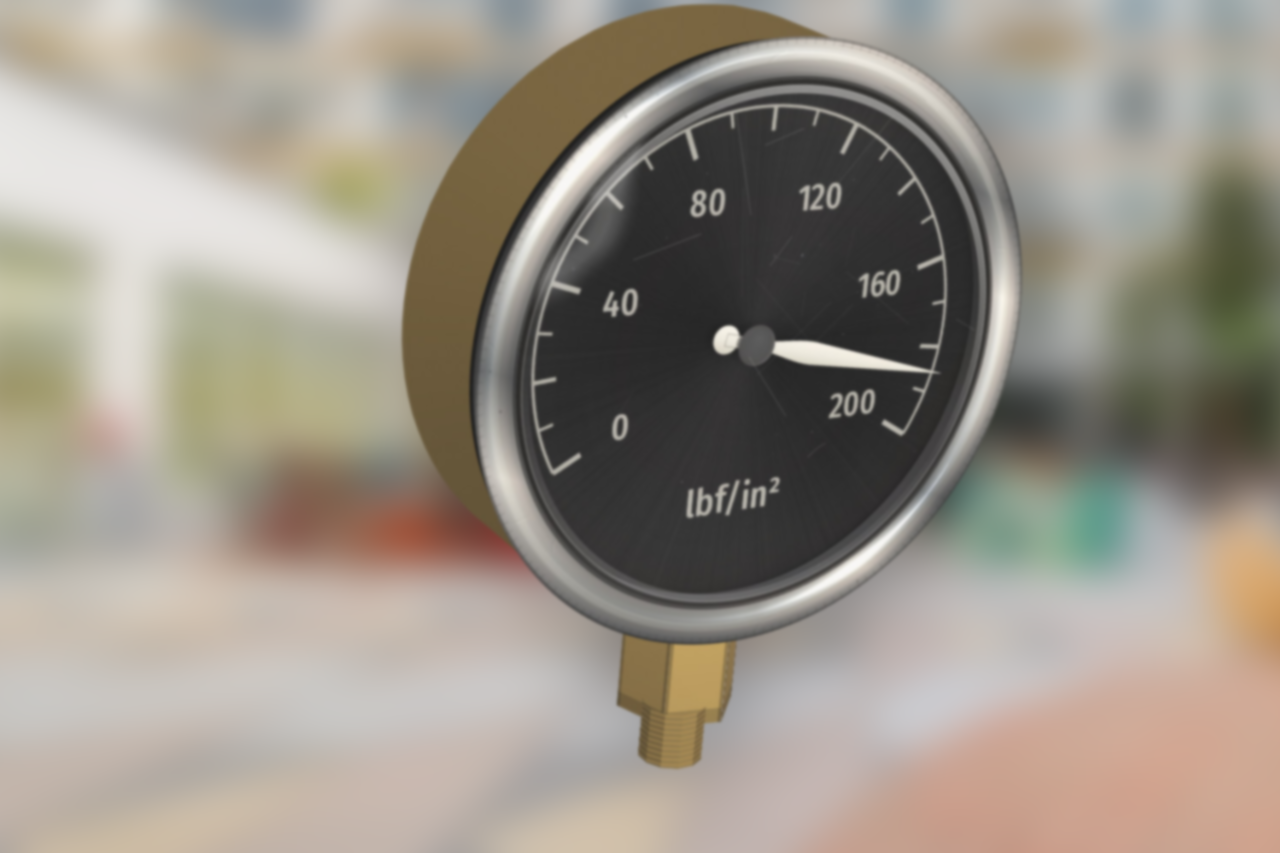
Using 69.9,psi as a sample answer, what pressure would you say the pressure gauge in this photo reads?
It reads 185,psi
